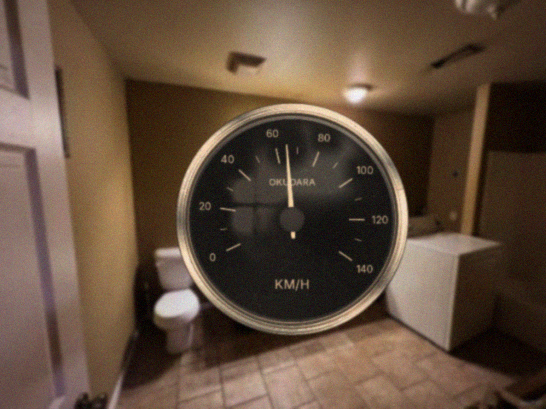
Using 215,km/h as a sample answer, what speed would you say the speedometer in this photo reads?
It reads 65,km/h
